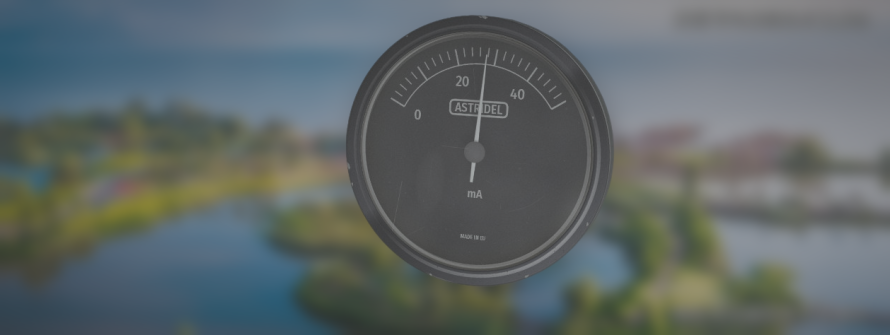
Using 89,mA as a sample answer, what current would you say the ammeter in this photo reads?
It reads 28,mA
